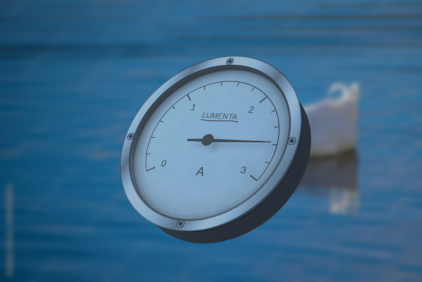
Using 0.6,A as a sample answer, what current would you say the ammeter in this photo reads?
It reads 2.6,A
